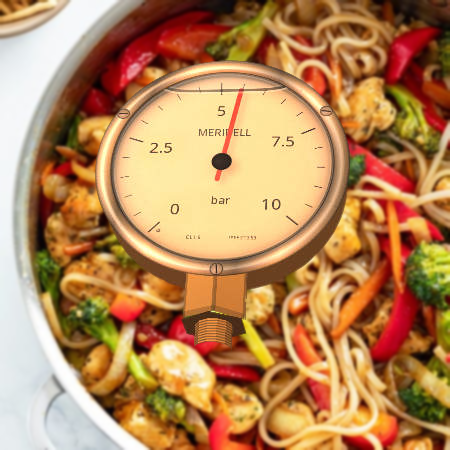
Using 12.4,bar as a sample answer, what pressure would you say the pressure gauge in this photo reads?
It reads 5.5,bar
